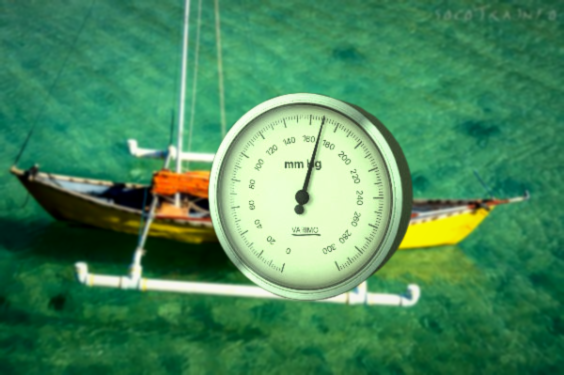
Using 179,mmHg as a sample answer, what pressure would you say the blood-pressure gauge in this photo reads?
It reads 170,mmHg
